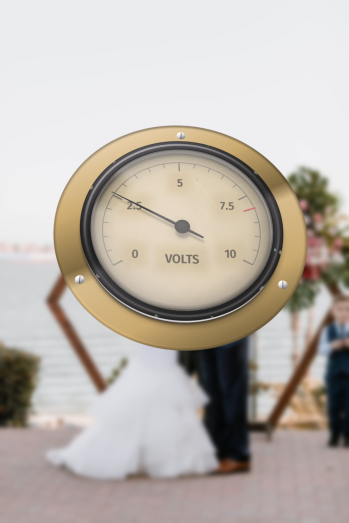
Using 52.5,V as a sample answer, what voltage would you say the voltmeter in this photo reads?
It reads 2.5,V
